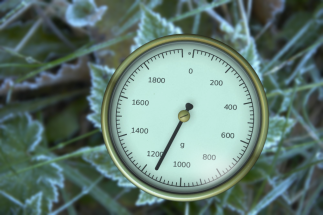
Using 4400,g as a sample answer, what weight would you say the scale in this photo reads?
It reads 1140,g
